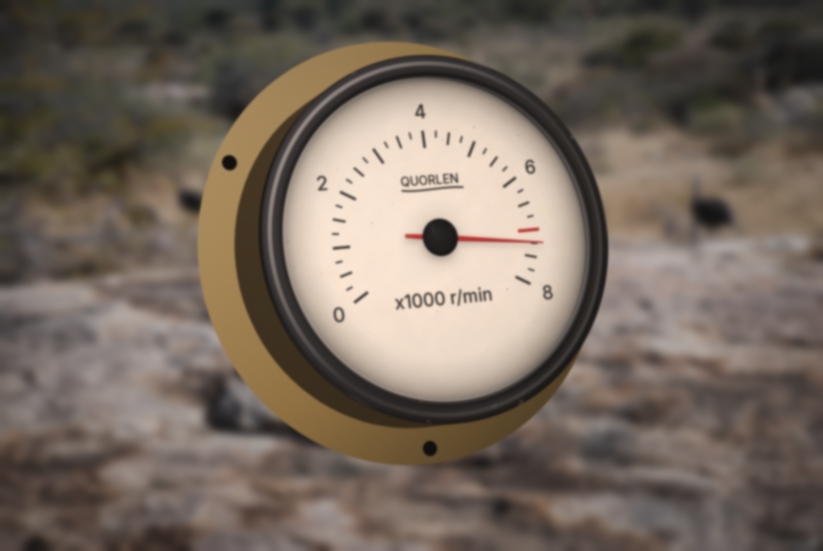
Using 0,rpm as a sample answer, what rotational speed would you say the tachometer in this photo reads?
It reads 7250,rpm
